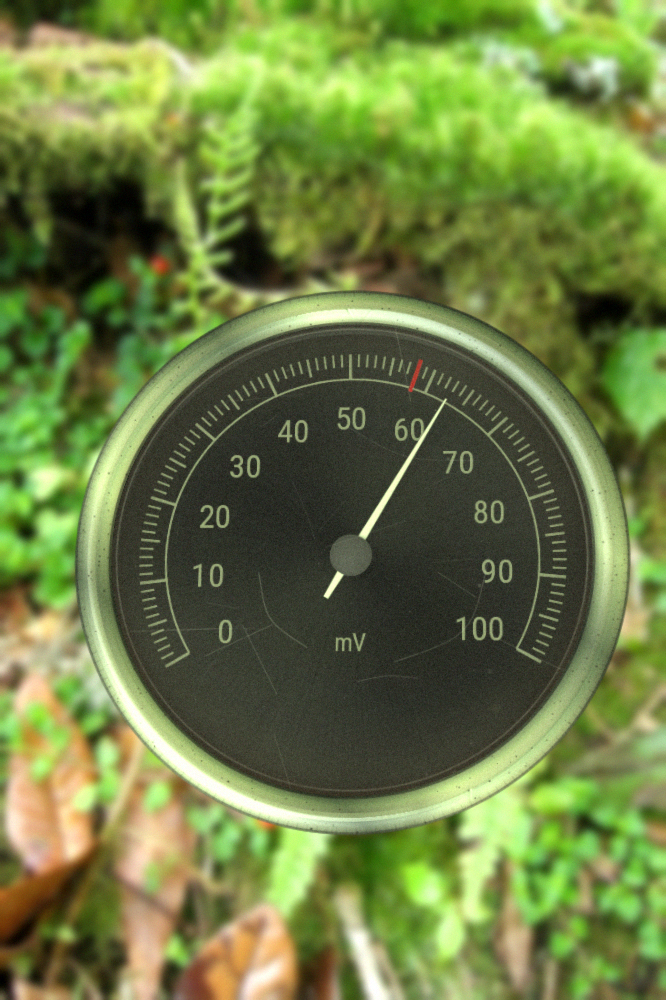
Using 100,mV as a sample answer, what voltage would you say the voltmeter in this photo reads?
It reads 63,mV
